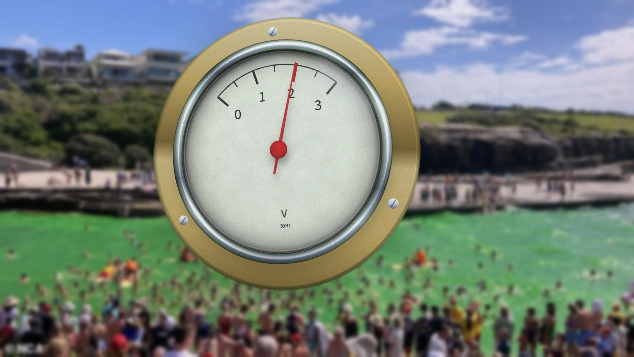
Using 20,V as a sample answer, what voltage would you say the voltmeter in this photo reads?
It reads 2,V
